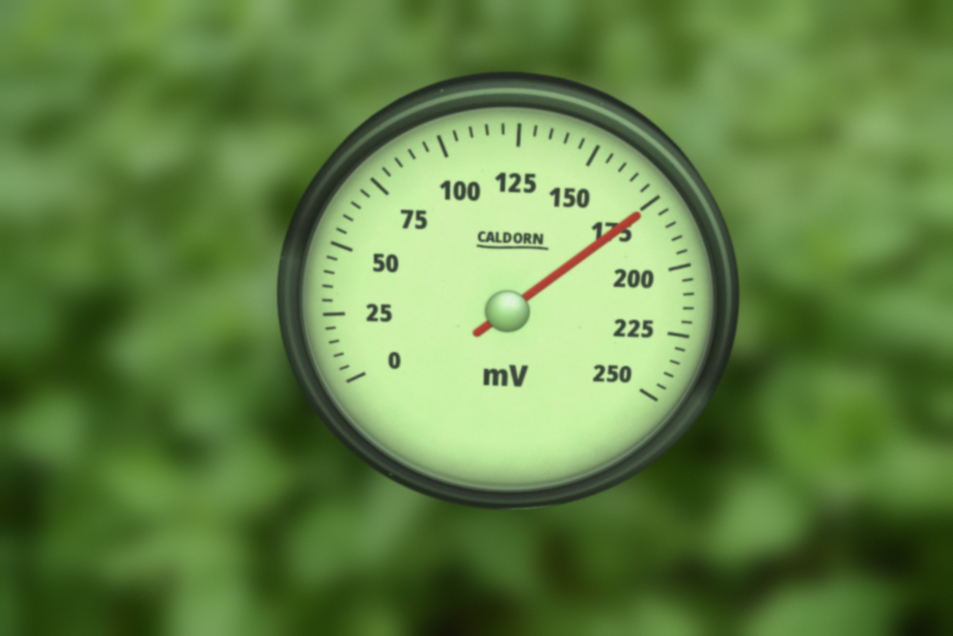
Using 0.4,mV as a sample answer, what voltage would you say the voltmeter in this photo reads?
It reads 175,mV
